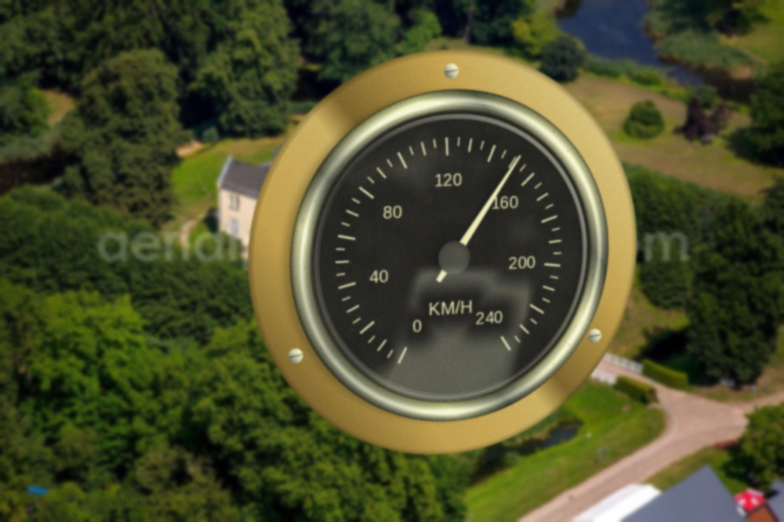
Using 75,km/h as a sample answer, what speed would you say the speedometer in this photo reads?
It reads 150,km/h
